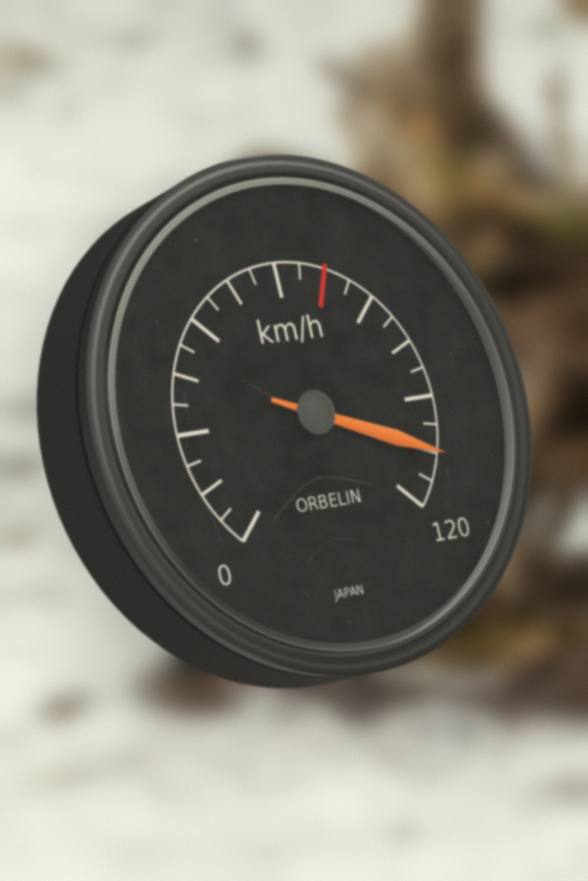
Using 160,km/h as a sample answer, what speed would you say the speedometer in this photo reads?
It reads 110,km/h
